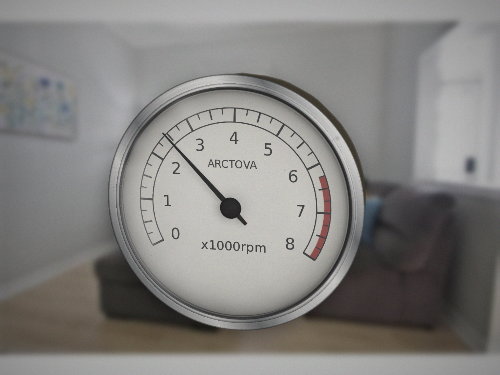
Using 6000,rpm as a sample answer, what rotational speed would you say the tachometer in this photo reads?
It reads 2500,rpm
